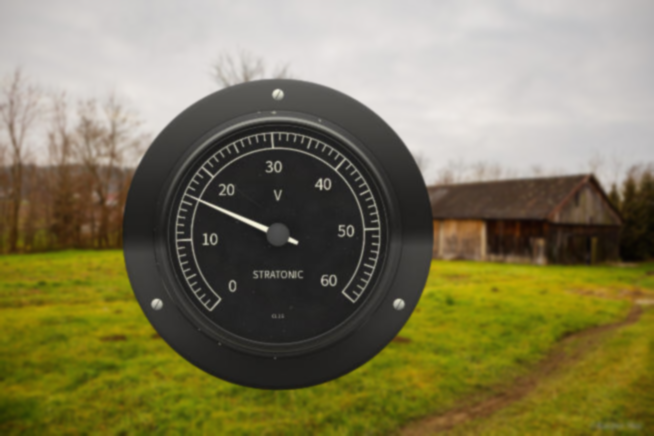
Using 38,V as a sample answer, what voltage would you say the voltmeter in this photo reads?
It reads 16,V
